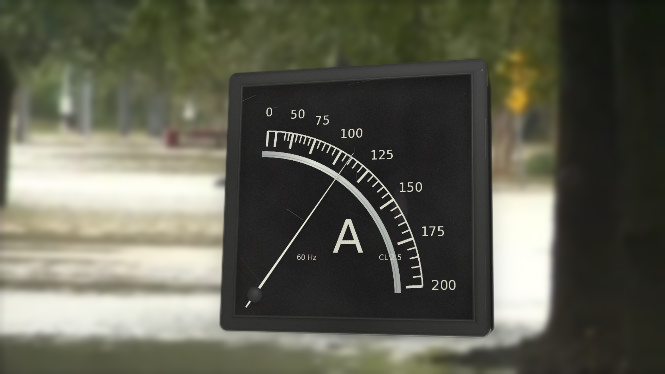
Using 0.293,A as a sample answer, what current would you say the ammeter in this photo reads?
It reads 110,A
